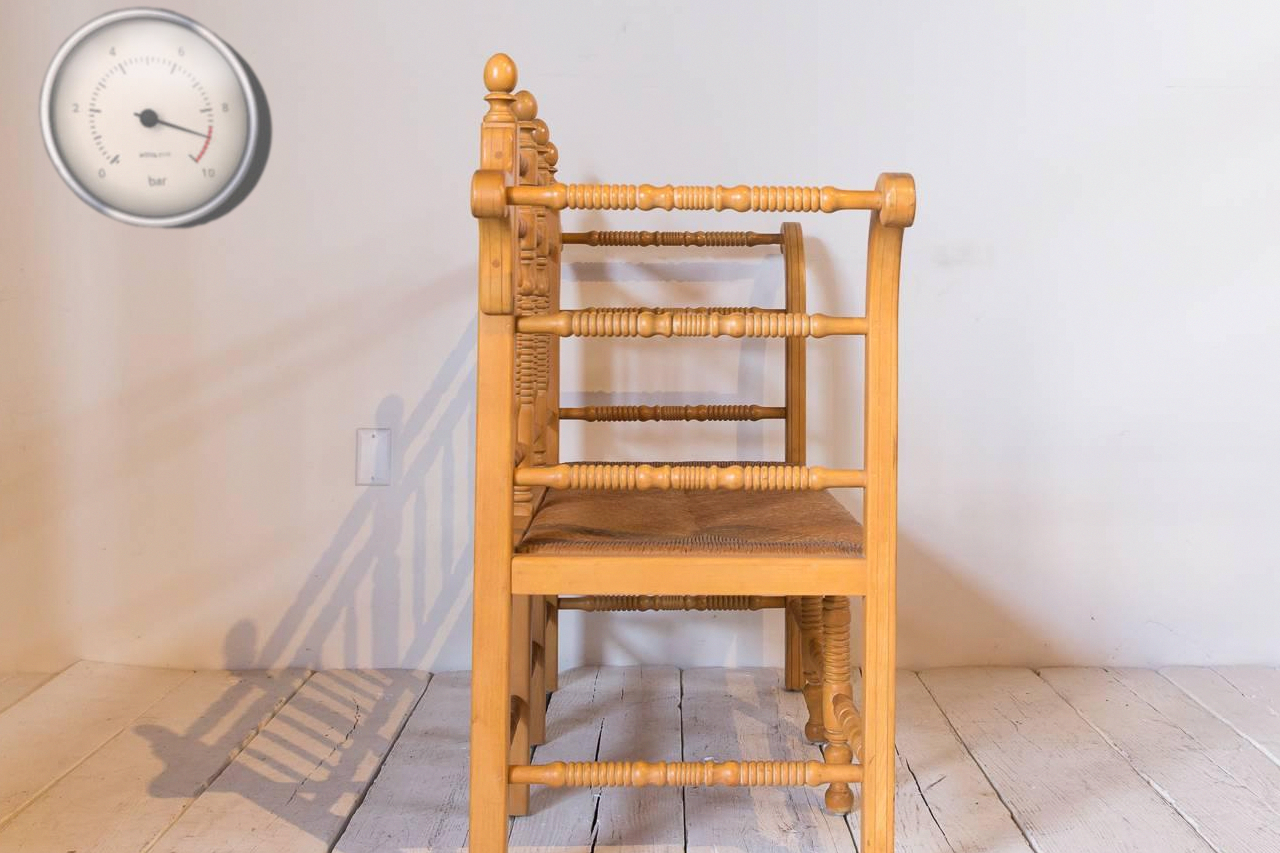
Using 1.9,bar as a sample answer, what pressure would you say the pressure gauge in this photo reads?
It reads 9,bar
